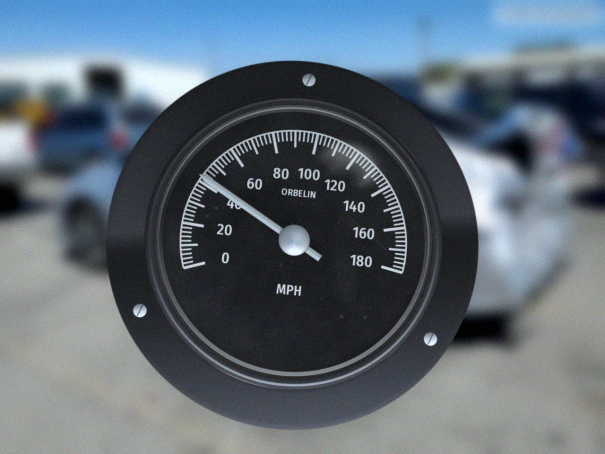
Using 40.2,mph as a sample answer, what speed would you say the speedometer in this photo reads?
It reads 42,mph
